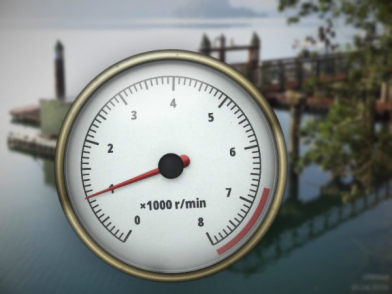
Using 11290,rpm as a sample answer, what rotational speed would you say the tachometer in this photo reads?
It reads 1000,rpm
